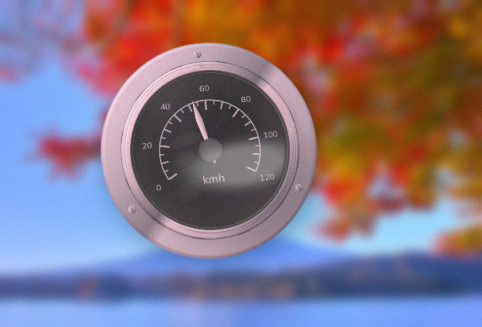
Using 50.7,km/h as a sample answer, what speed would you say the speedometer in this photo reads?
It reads 52.5,km/h
